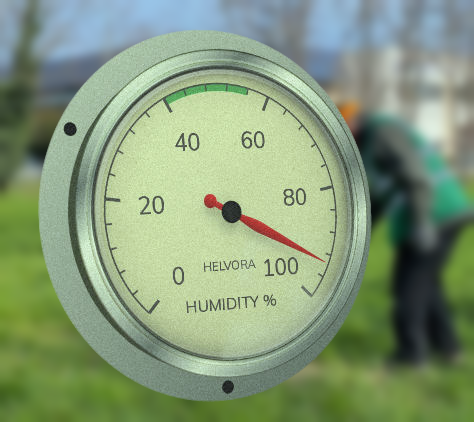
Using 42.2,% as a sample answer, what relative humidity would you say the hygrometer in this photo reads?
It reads 94,%
